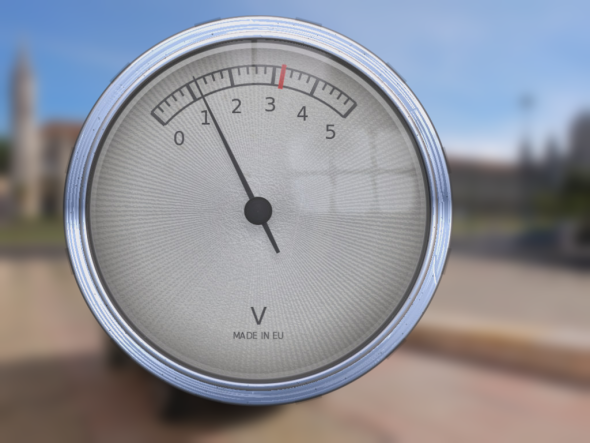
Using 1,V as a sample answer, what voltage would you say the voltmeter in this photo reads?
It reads 1.2,V
